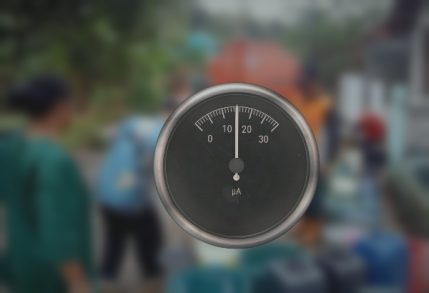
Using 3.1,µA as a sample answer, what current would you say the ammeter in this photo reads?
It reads 15,µA
